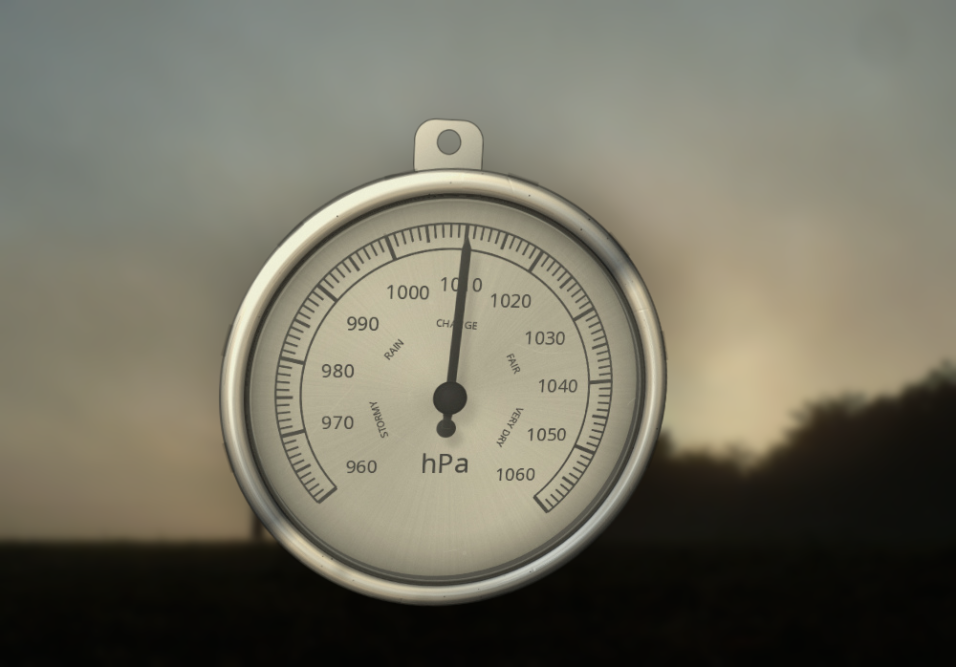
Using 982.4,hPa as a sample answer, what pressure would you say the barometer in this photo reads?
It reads 1010,hPa
